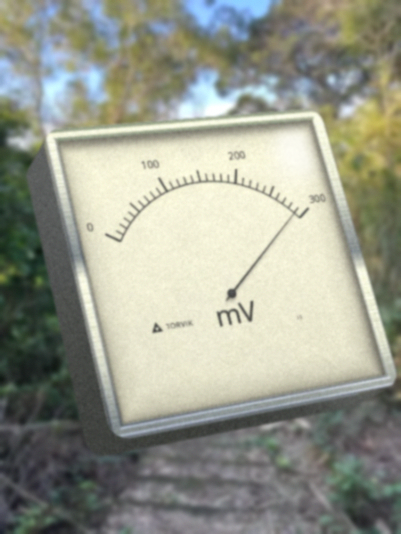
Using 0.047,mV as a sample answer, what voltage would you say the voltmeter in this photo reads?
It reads 290,mV
